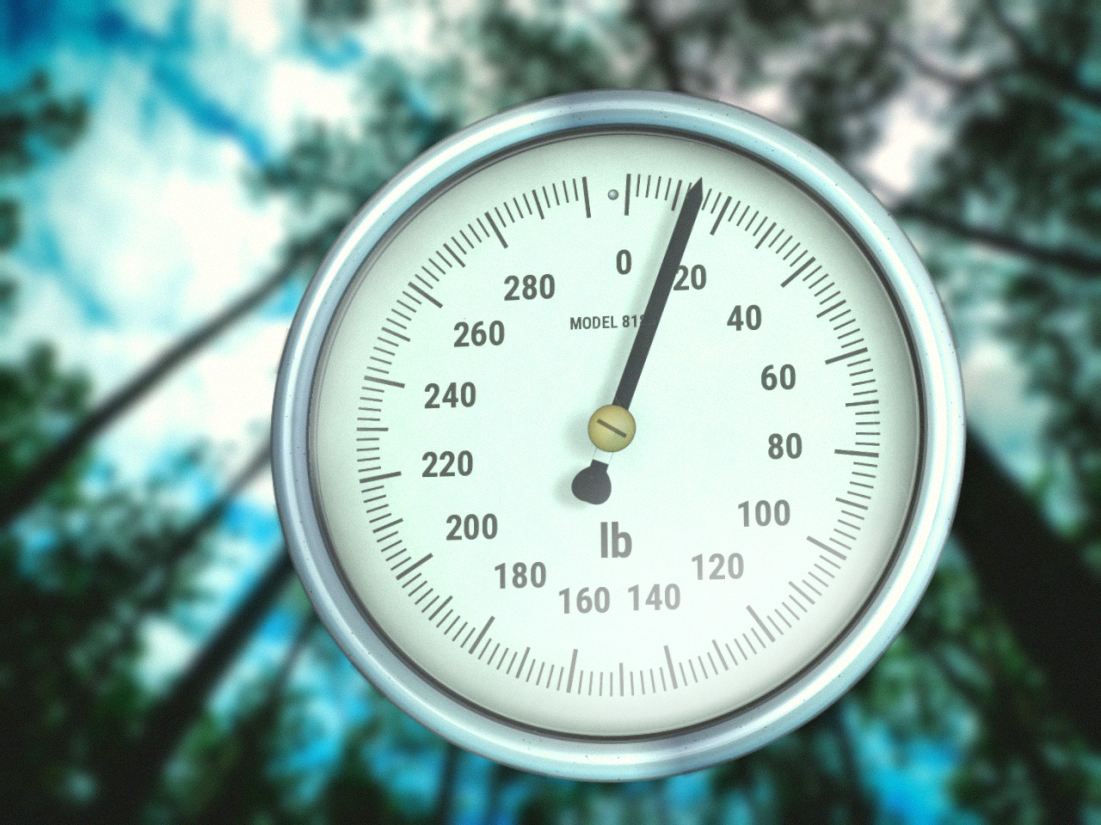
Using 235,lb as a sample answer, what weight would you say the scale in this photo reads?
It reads 14,lb
